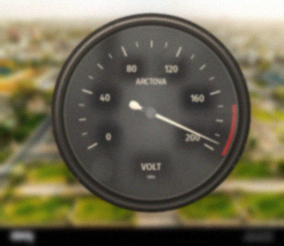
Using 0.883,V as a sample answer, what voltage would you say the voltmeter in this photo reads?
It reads 195,V
